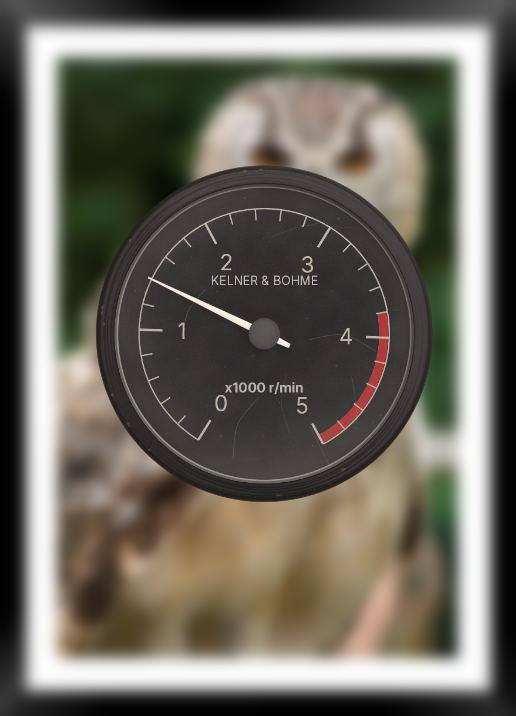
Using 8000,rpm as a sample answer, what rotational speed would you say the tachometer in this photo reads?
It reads 1400,rpm
